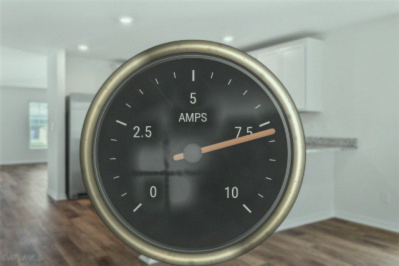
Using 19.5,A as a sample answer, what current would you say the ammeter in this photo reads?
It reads 7.75,A
